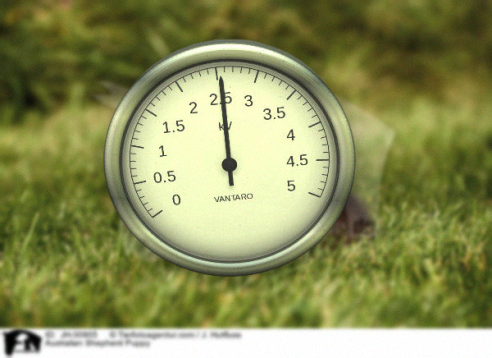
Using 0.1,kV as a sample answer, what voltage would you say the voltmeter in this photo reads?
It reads 2.55,kV
